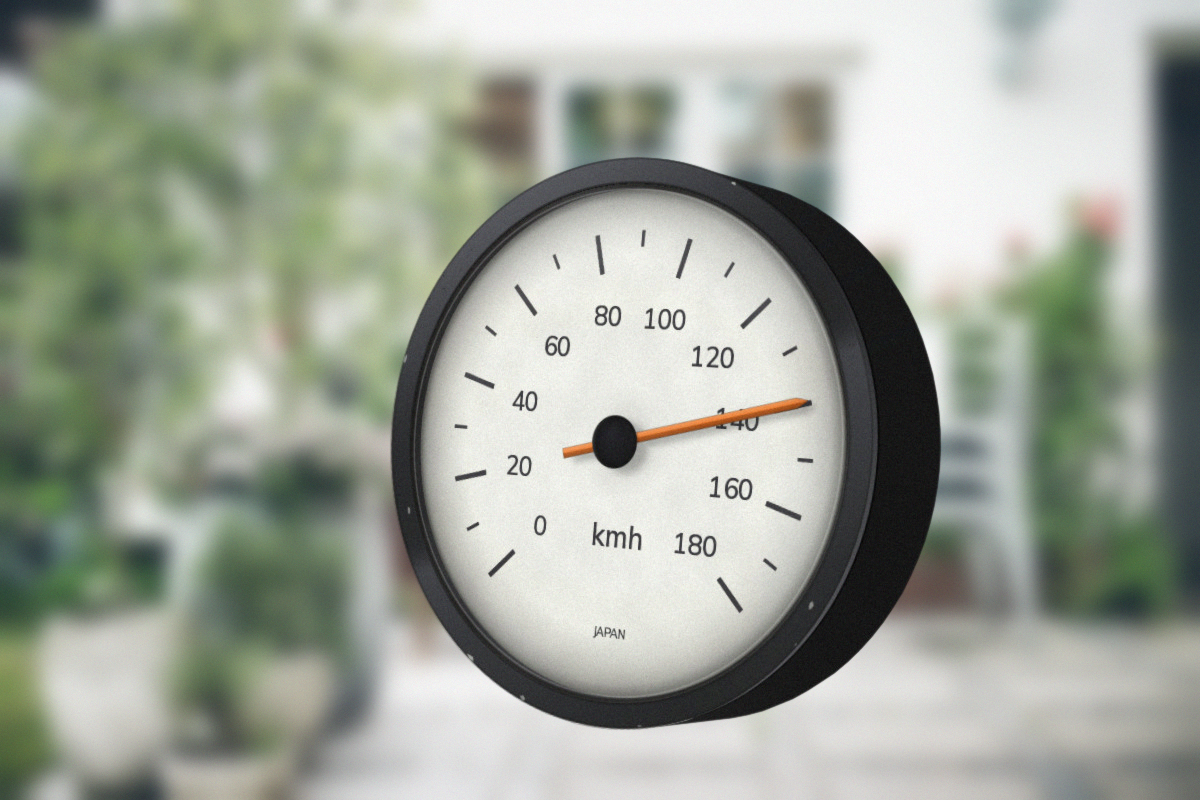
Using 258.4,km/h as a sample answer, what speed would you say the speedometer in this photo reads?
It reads 140,km/h
